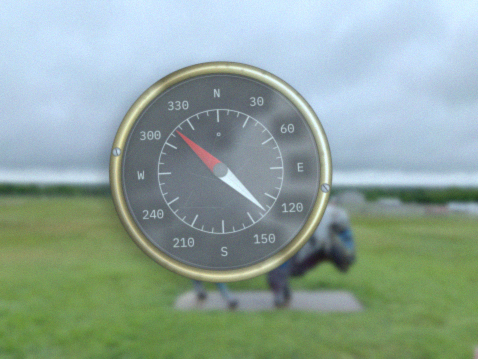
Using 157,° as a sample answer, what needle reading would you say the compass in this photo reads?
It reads 315,°
